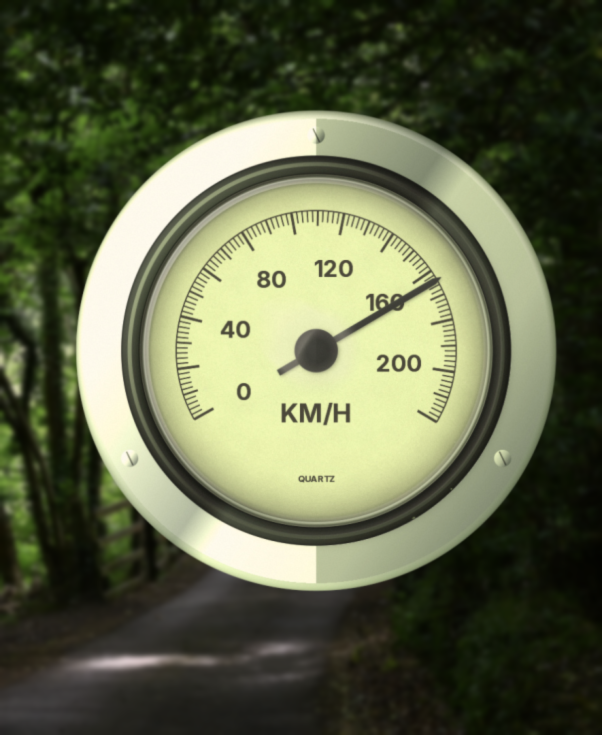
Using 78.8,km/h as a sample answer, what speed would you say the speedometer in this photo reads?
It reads 164,km/h
